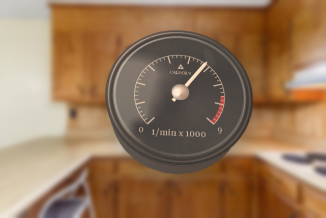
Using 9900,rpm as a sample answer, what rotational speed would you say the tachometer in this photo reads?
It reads 5800,rpm
